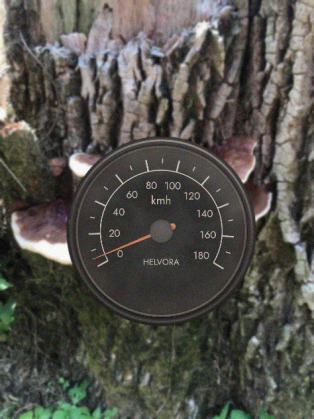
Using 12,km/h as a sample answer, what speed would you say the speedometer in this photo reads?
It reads 5,km/h
